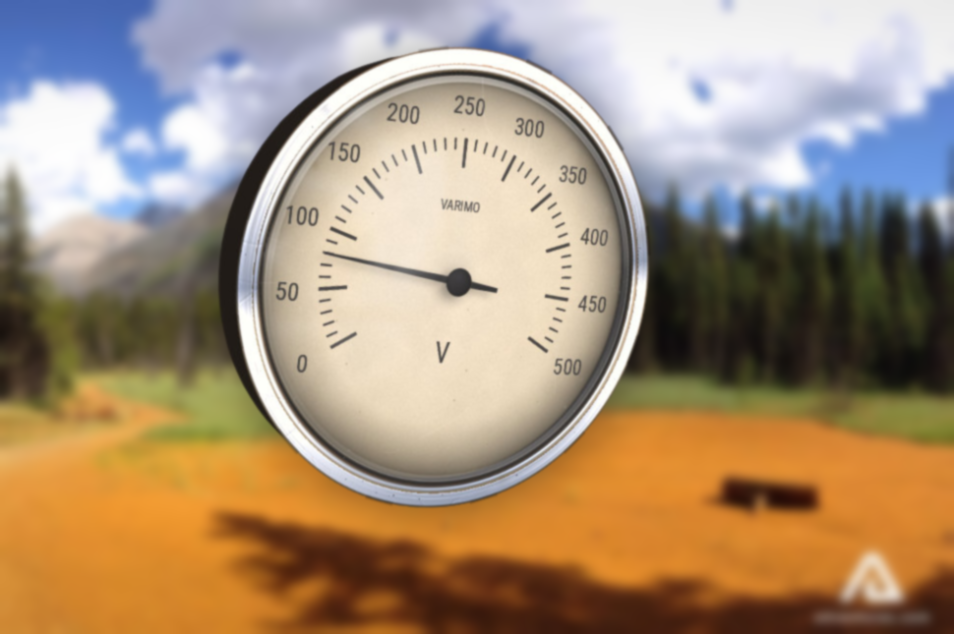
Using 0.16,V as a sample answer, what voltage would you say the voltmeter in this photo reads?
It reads 80,V
